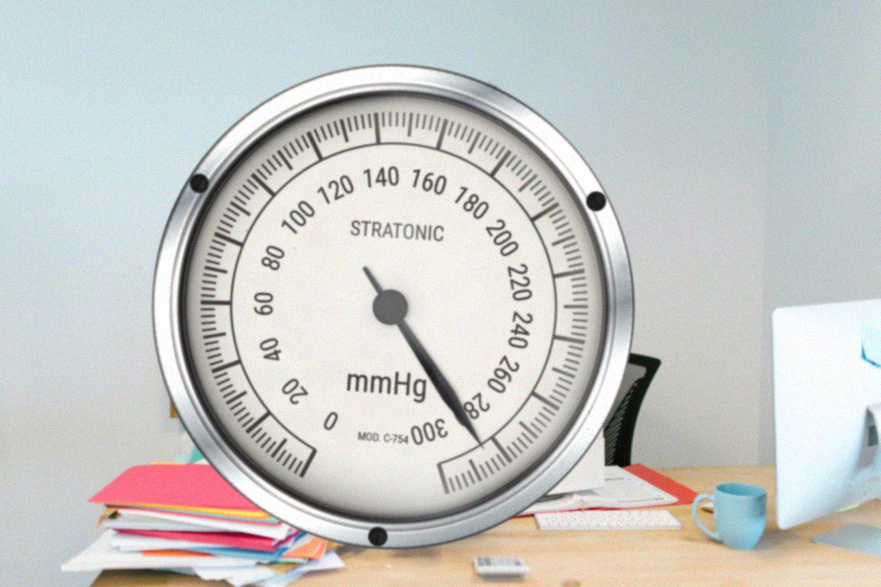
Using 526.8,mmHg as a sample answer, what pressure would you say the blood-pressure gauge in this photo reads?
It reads 284,mmHg
